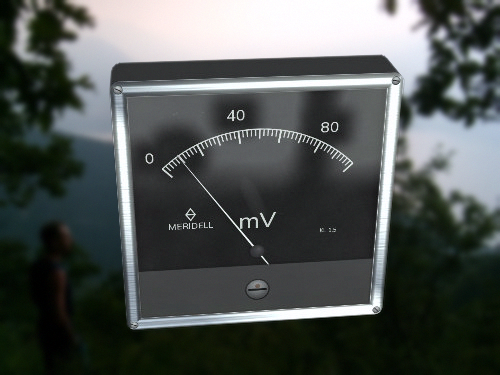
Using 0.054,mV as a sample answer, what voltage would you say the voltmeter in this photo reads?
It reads 10,mV
